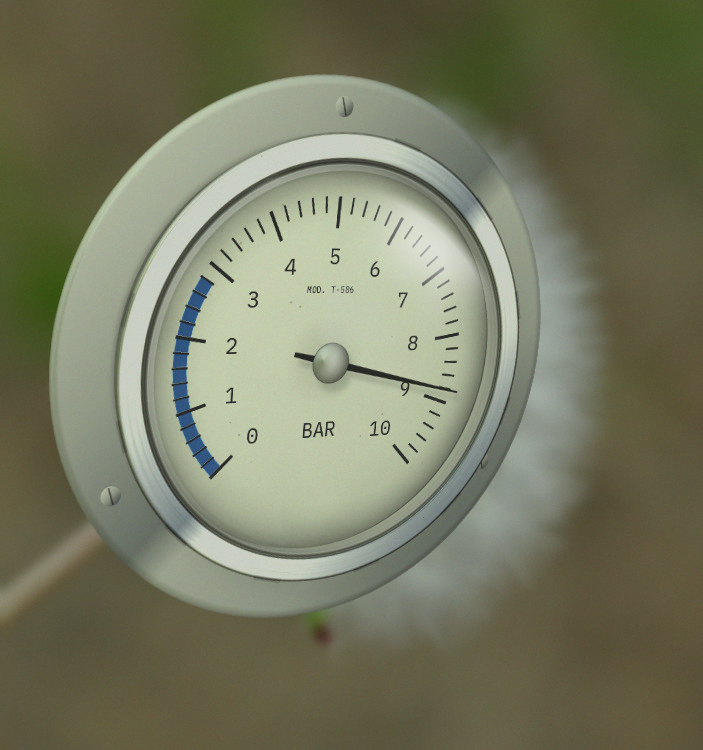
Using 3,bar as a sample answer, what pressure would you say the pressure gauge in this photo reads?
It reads 8.8,bar
